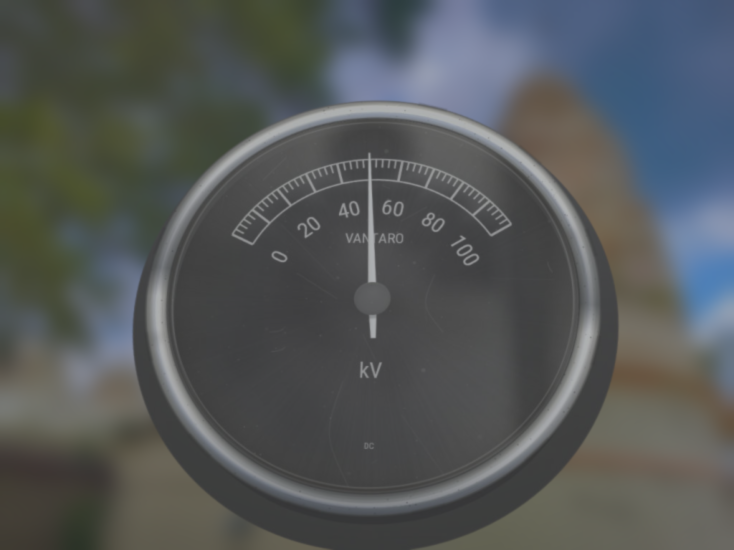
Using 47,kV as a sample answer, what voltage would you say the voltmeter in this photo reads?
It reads 50,kV
